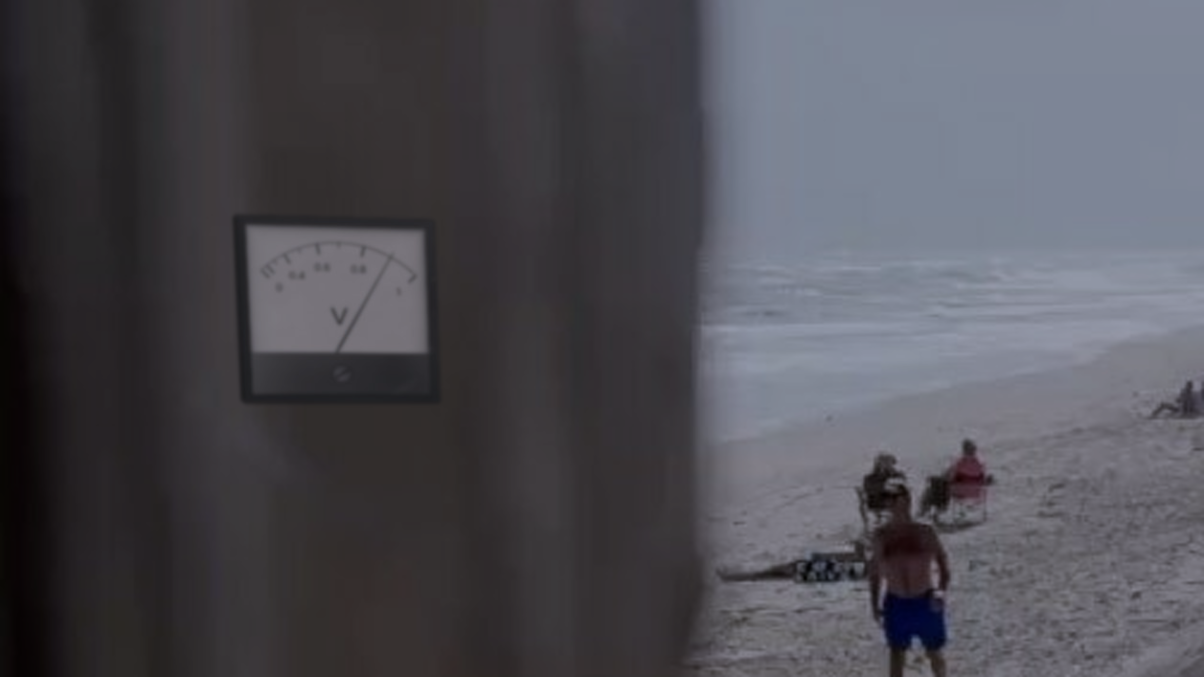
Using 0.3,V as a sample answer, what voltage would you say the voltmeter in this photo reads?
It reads 0.9,V
